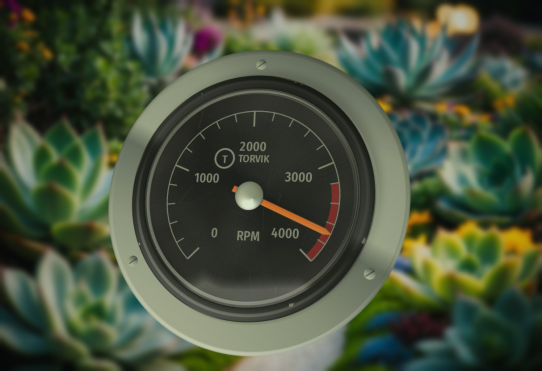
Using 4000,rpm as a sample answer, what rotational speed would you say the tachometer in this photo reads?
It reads 3700,rpm
